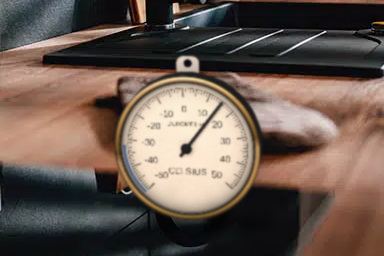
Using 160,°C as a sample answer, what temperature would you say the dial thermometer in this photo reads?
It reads 15,°C
